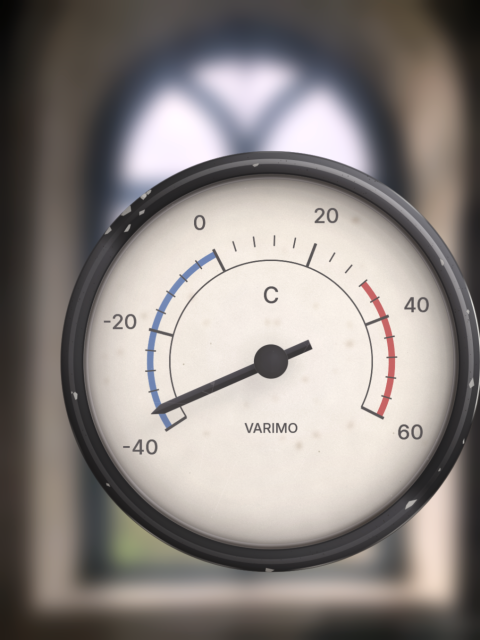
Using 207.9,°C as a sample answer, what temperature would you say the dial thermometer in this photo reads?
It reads -36,°C
